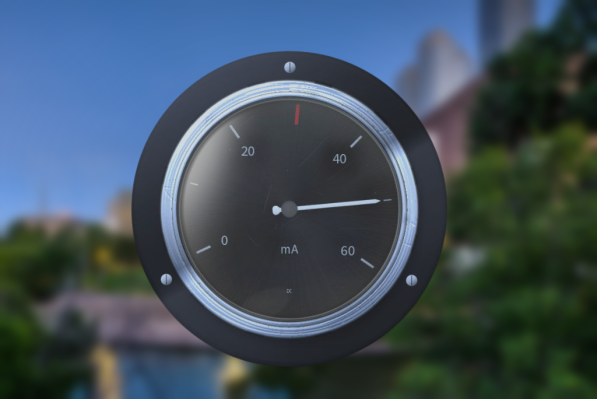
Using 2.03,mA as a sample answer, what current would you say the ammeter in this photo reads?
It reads 50,mA
